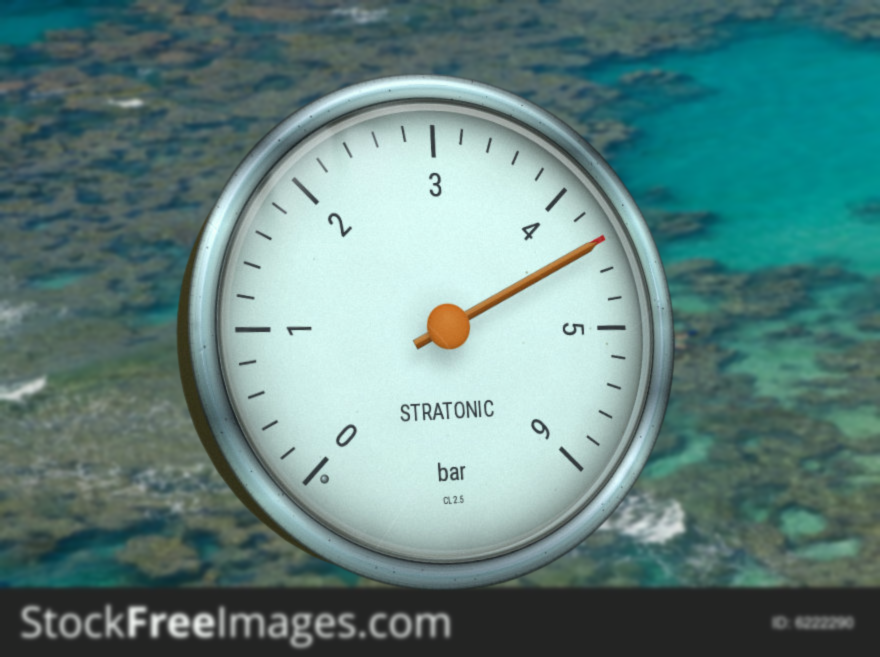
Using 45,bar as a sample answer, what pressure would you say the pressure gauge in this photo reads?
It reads 4.4,bar
